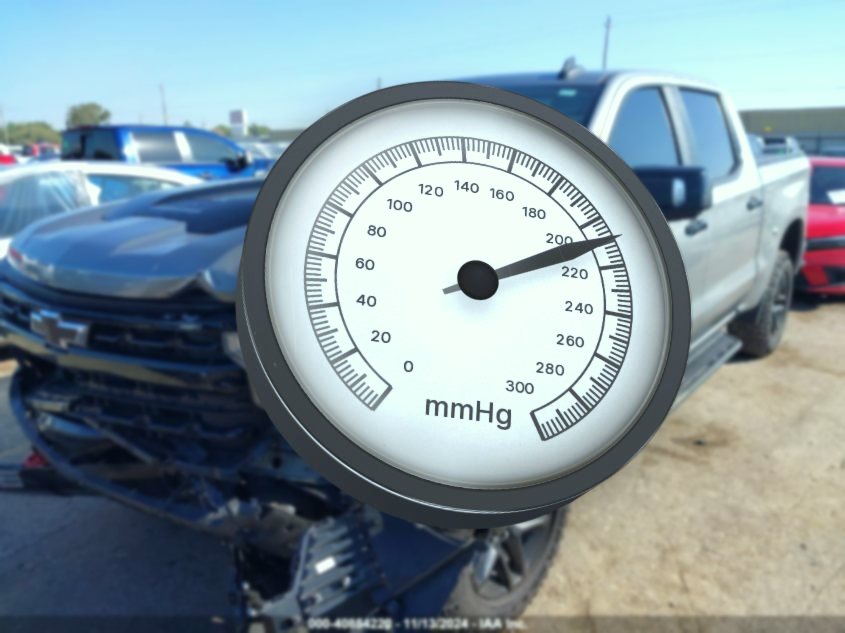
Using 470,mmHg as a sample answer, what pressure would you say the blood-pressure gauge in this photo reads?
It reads 210,mmHg
